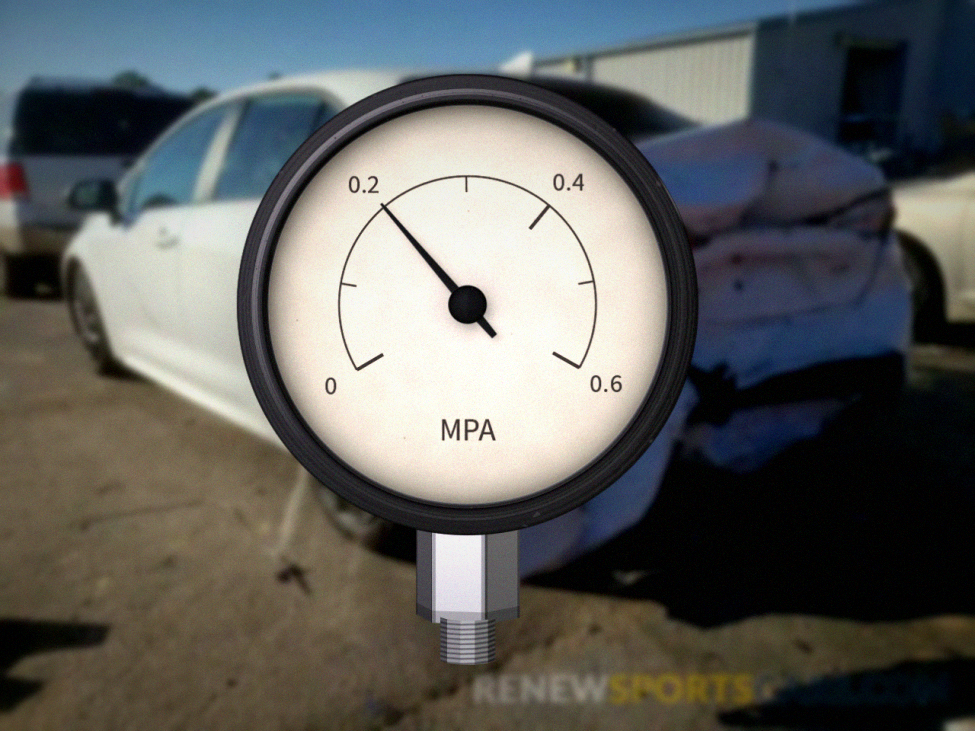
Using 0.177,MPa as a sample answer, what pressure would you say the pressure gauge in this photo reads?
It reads 0.2,MPa
